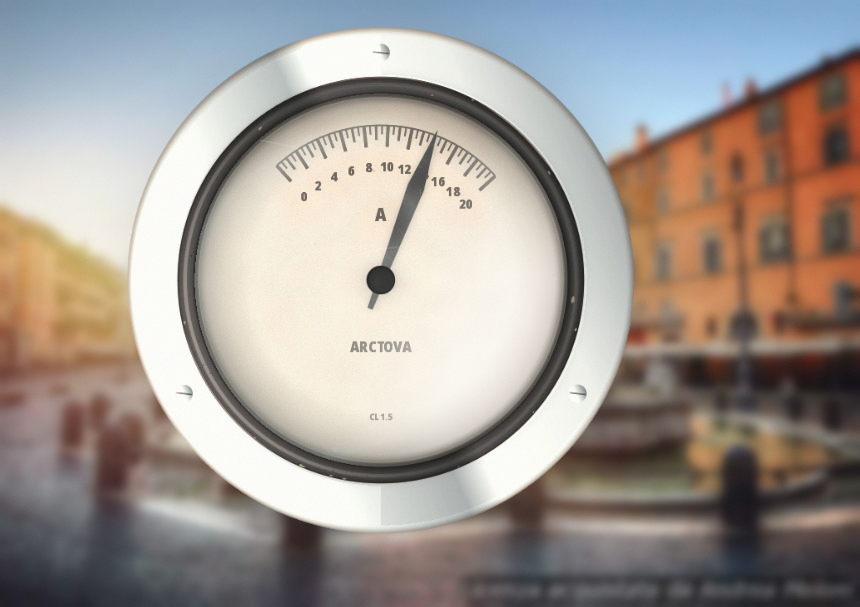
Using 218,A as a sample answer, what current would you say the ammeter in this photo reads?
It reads 14,A
